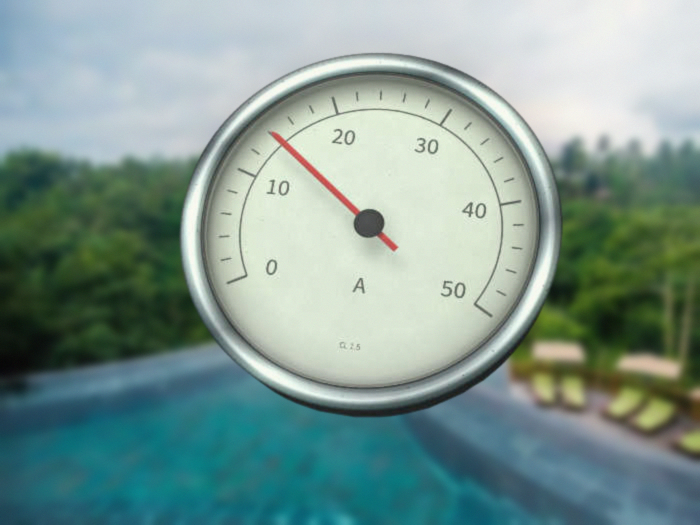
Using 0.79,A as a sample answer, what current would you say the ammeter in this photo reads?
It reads 14,A
